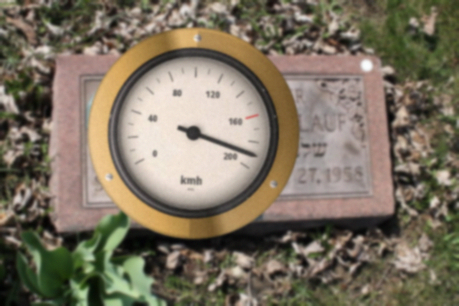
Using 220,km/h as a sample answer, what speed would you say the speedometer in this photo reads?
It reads 190,km/h
